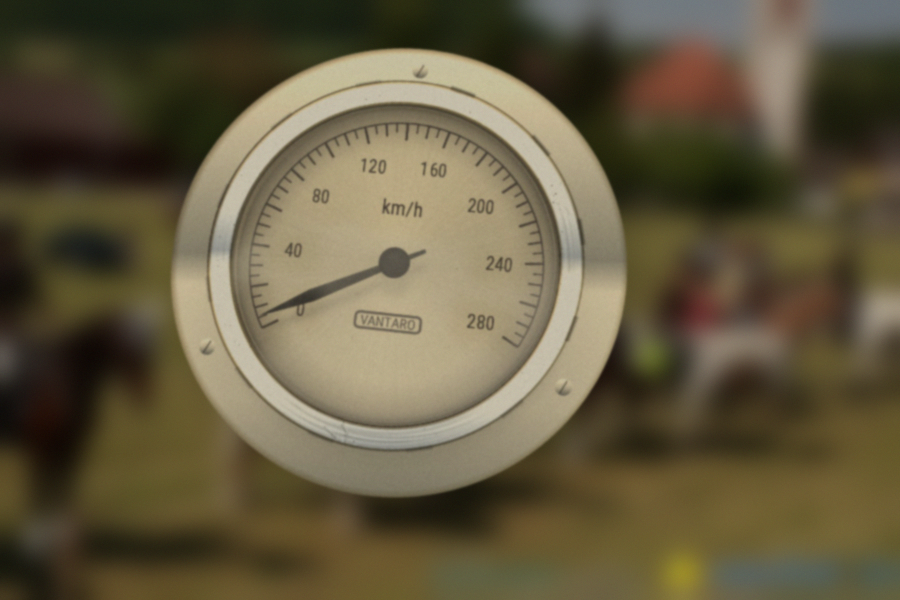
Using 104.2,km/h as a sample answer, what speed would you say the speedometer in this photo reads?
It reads 5,km/h
